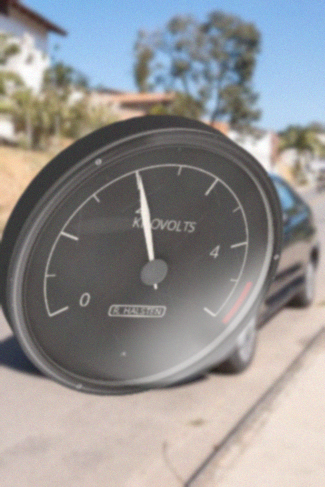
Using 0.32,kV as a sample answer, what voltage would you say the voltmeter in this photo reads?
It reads 2,kV
